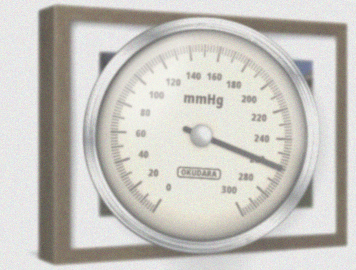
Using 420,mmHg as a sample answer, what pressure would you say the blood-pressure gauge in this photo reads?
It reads 260,mmHg
